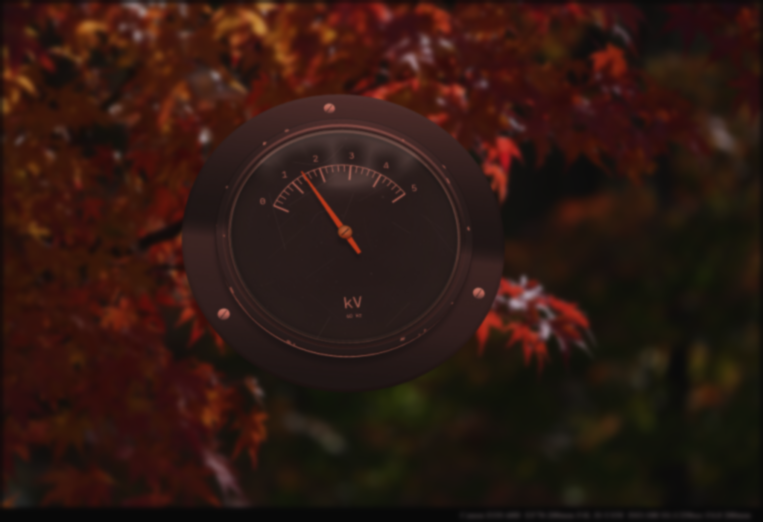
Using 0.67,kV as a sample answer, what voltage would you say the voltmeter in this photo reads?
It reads 1.4,kV
